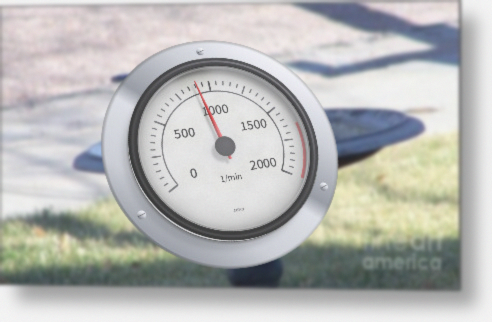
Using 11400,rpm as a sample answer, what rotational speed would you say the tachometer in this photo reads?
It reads 900,rpm
